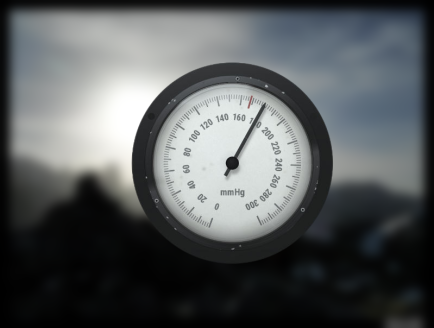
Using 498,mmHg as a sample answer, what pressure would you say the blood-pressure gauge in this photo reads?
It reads 180,mmHg
